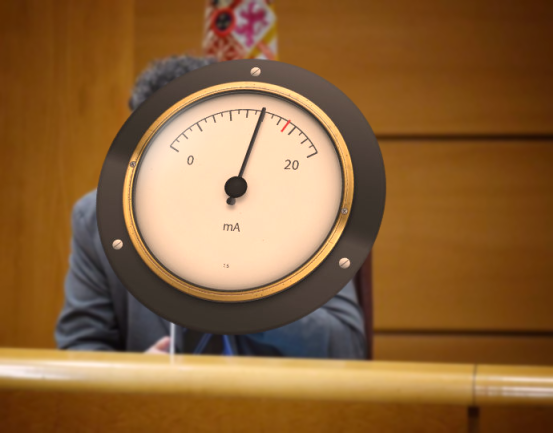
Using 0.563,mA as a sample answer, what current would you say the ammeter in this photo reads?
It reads 12,mA
